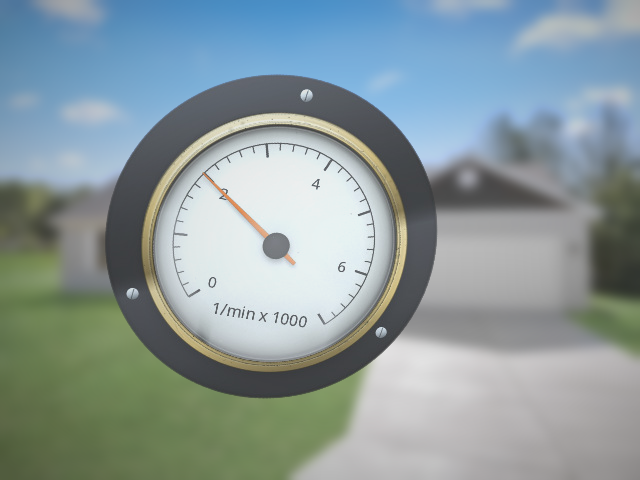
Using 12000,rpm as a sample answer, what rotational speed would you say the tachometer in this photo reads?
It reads 2000,rpm
